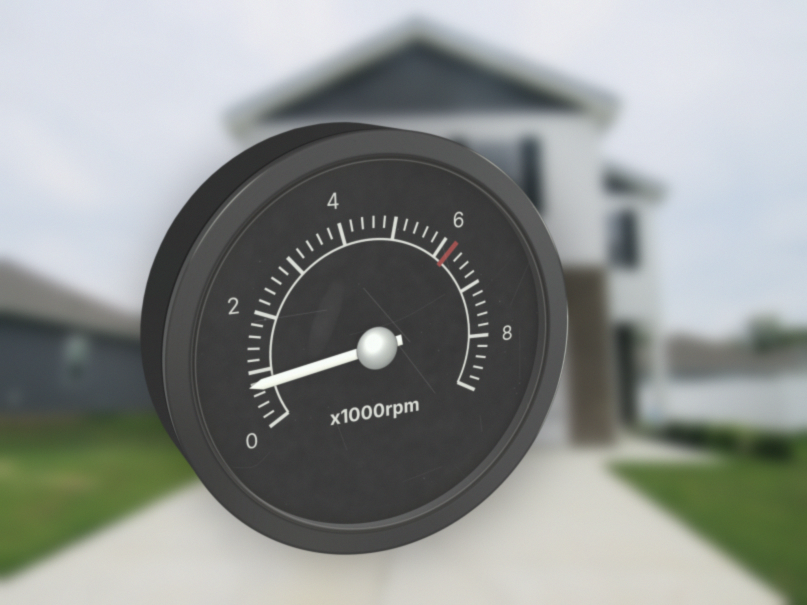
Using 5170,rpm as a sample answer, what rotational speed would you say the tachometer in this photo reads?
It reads 800,rpm
